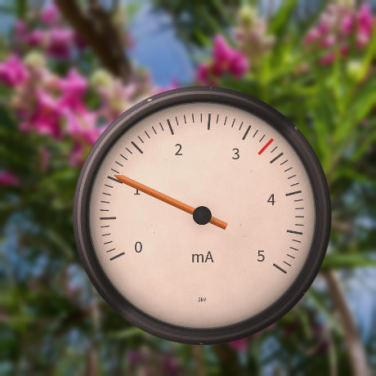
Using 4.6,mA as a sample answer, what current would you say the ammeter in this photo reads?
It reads 1.05,mA
